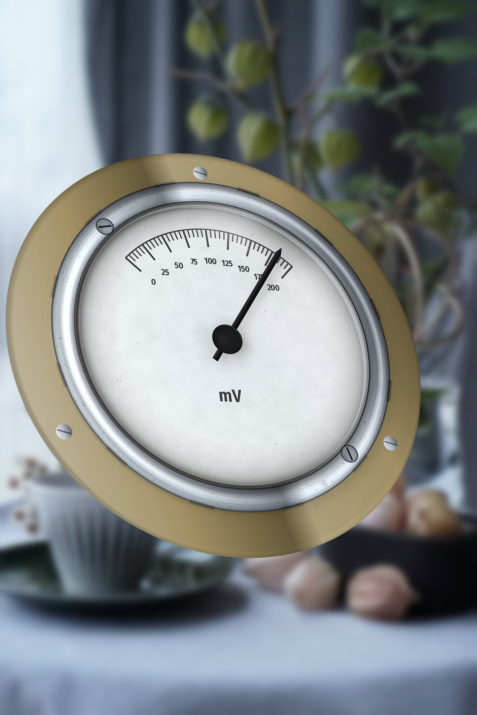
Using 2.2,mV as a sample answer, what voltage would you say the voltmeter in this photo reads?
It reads 180,mV
